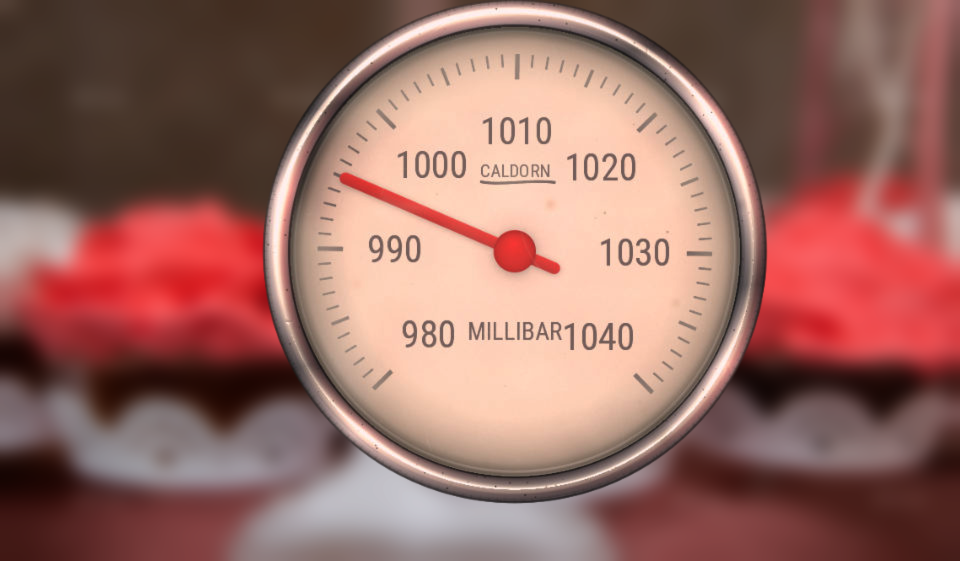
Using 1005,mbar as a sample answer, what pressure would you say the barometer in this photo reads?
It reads 995,mbar
